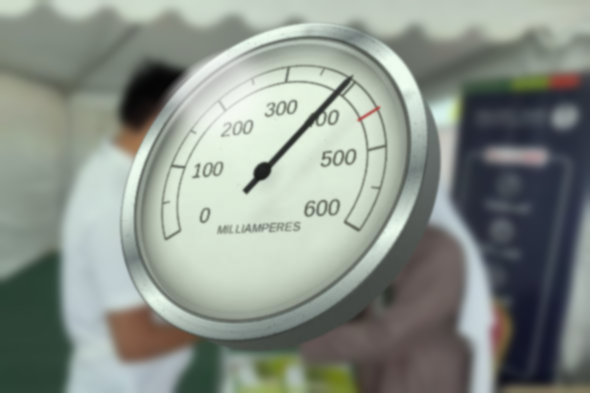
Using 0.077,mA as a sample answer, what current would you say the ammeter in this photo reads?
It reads 400,mA
